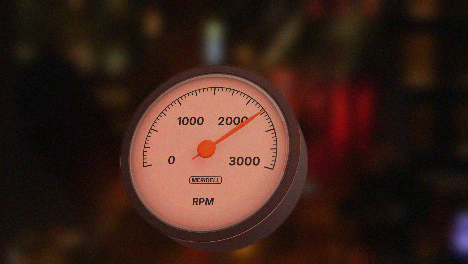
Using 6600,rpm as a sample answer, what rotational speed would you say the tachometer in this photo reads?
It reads 2250,rpm
